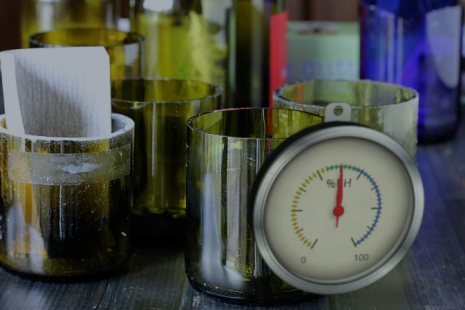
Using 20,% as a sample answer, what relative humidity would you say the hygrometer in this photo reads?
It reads 50,%
